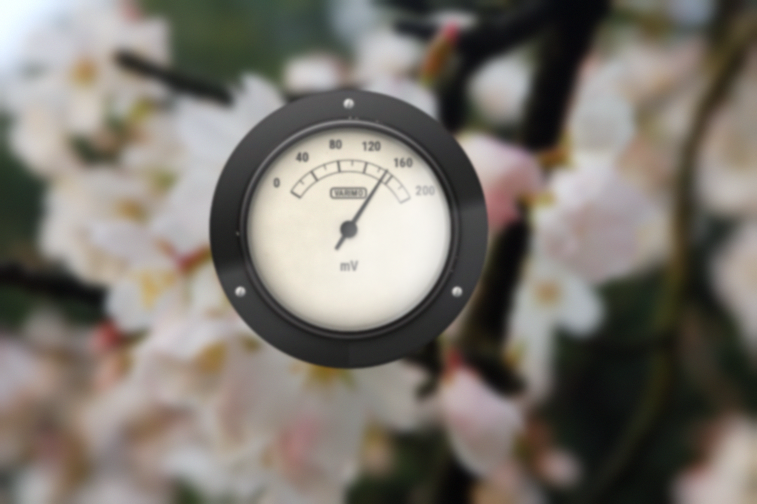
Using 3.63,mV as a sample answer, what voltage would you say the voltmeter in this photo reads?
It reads 150,mV
